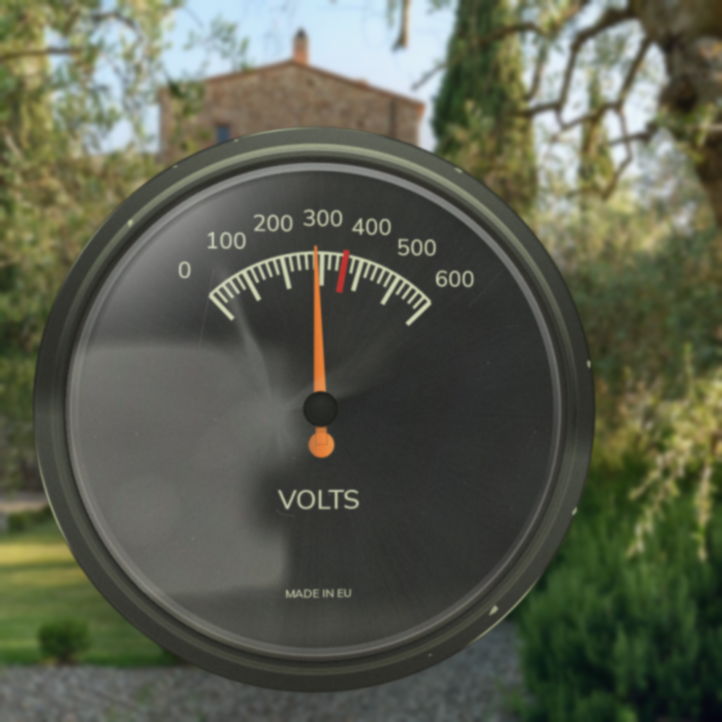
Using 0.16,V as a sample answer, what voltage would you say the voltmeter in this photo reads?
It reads 280,V
